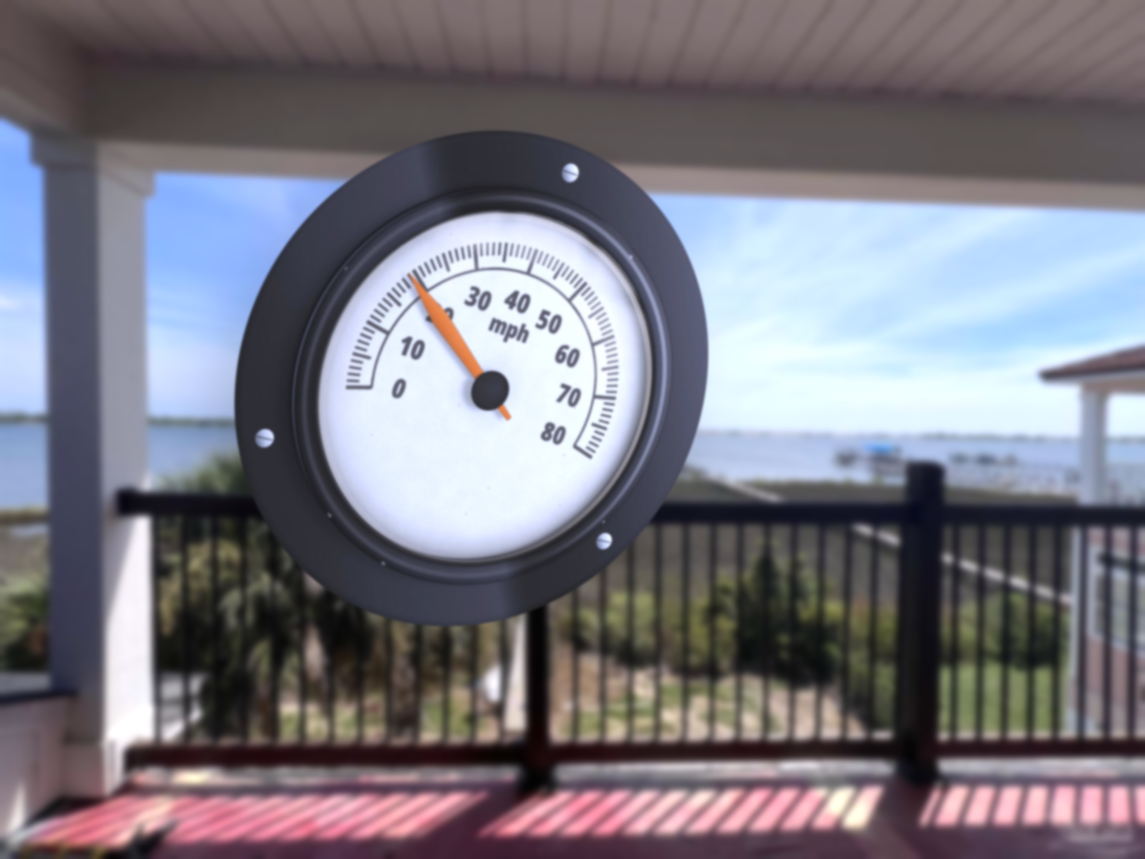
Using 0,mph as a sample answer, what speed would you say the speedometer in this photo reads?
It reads 19,mph
